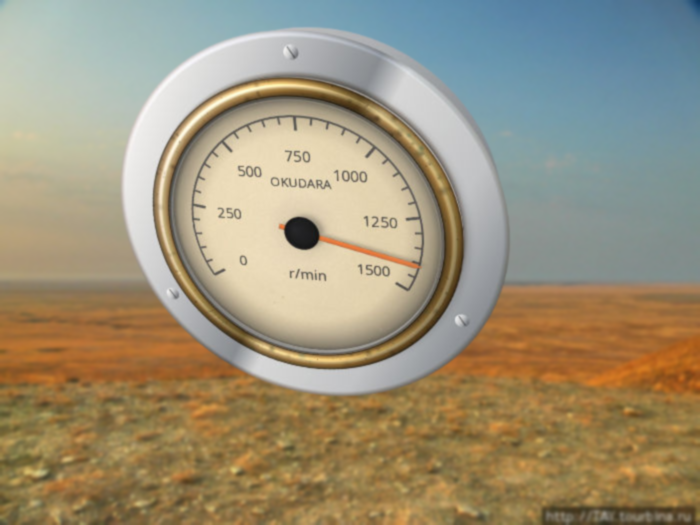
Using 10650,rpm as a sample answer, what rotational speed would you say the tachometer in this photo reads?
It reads 1400,rpm
